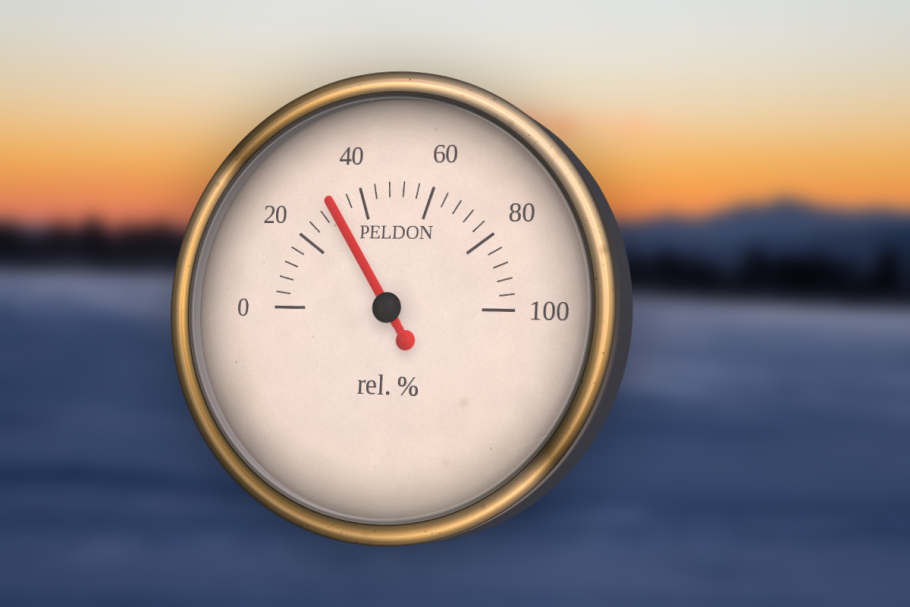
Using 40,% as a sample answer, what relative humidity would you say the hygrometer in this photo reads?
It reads 32,%
